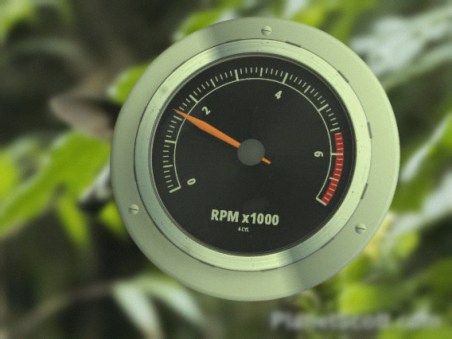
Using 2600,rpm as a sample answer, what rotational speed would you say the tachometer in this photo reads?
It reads 1600,rpm
